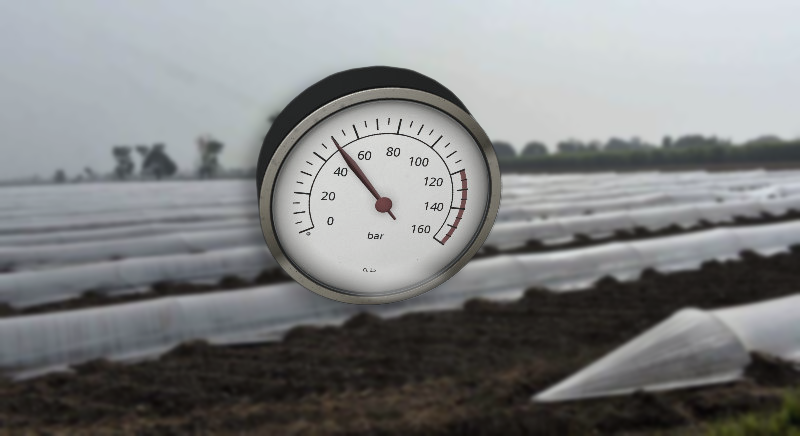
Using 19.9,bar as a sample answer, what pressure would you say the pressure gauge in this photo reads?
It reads 50,bar
